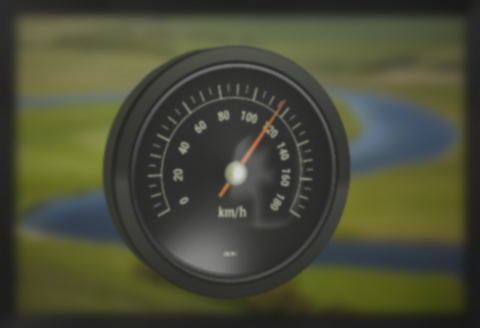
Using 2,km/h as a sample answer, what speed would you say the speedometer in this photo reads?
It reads 115,km/h
